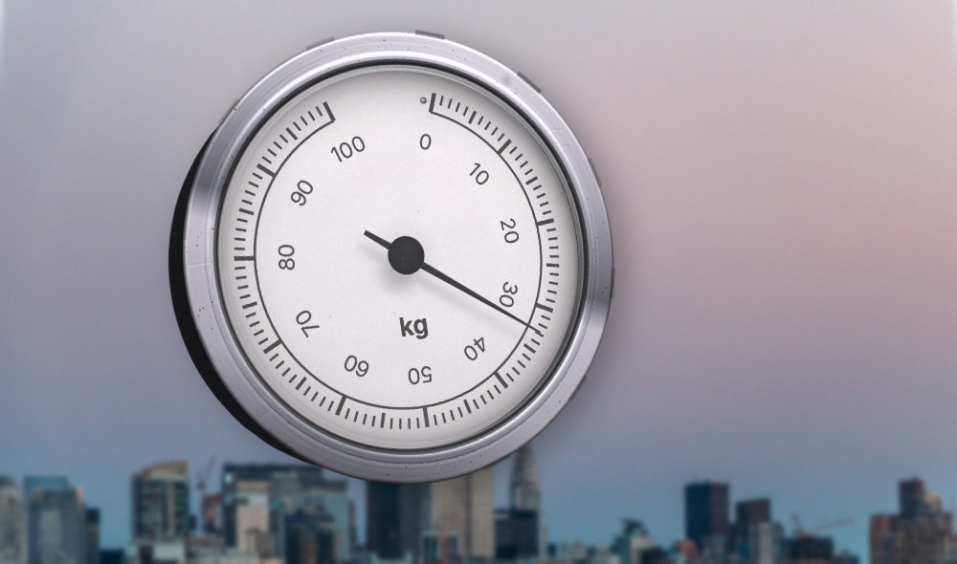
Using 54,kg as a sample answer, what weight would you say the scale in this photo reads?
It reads 33,kg
